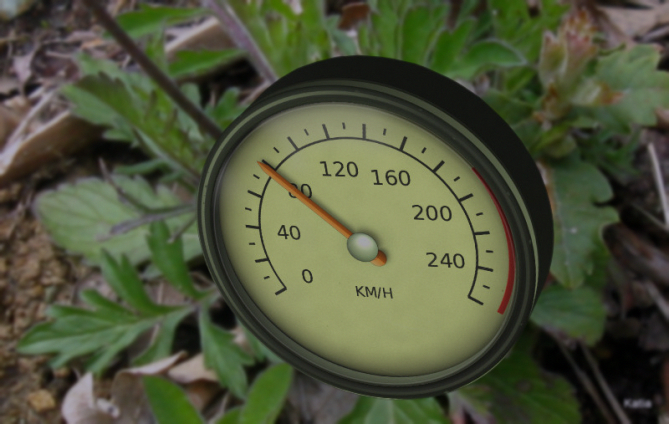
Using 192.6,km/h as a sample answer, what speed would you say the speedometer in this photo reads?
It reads 80,km/h
